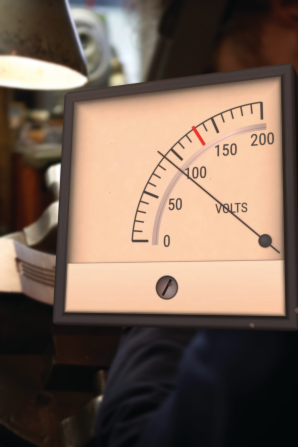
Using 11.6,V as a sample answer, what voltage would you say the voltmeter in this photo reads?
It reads 90,V
